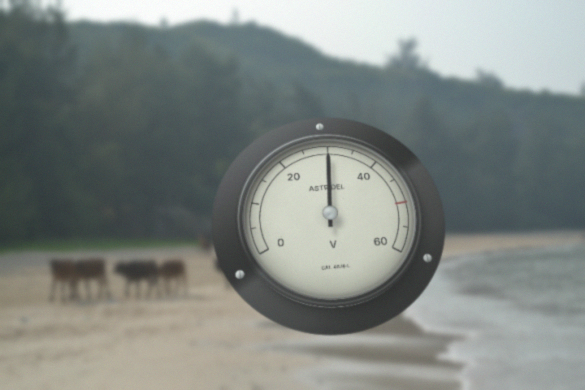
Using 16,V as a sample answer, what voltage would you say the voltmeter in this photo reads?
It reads 30,V
